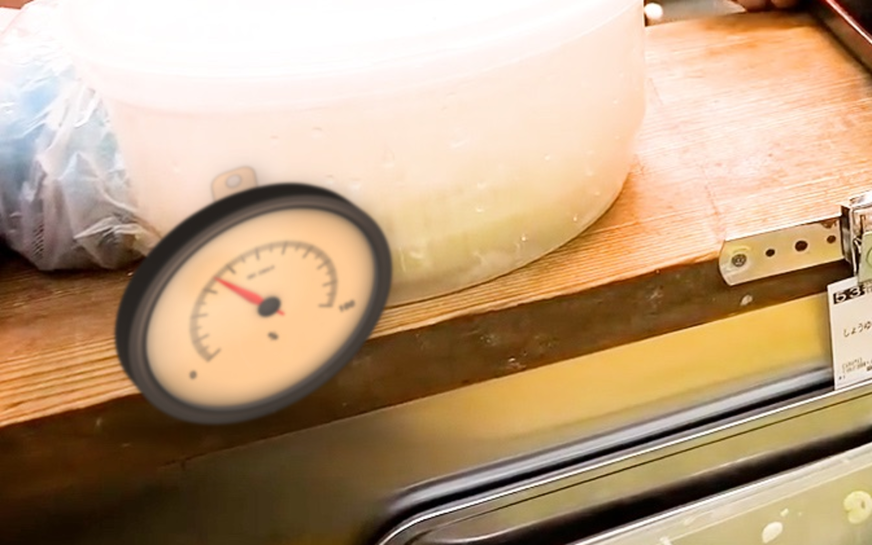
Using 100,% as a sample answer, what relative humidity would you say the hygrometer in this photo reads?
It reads 35,%
